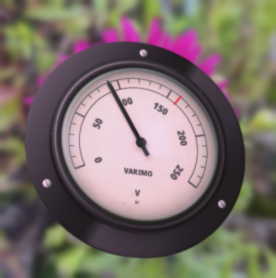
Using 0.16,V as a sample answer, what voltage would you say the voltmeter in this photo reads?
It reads 90,V
